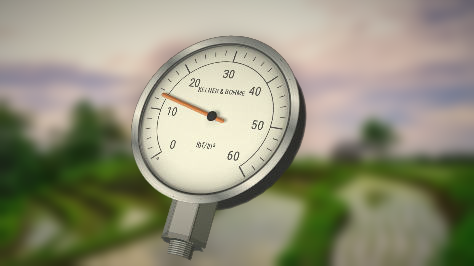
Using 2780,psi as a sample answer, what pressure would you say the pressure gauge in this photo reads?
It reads 13,psi
